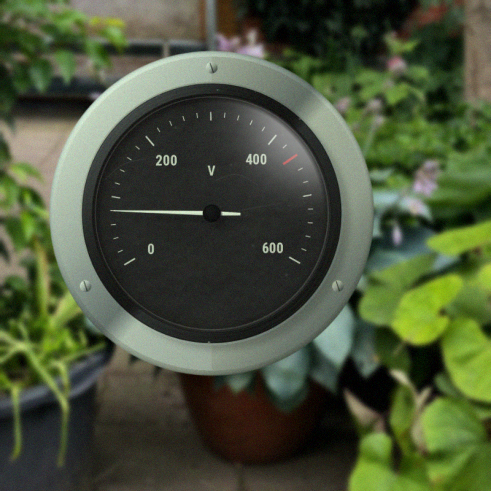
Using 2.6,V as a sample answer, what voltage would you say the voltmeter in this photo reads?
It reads 80,V
